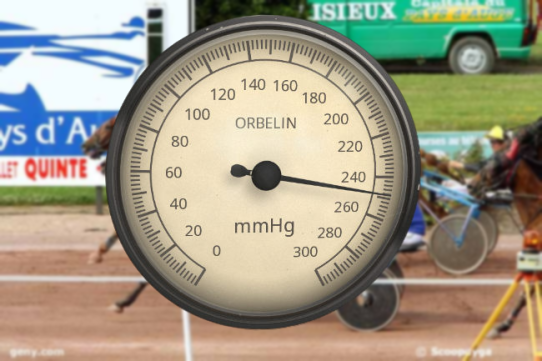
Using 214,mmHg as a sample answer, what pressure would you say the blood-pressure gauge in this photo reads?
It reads 248,mmHg
